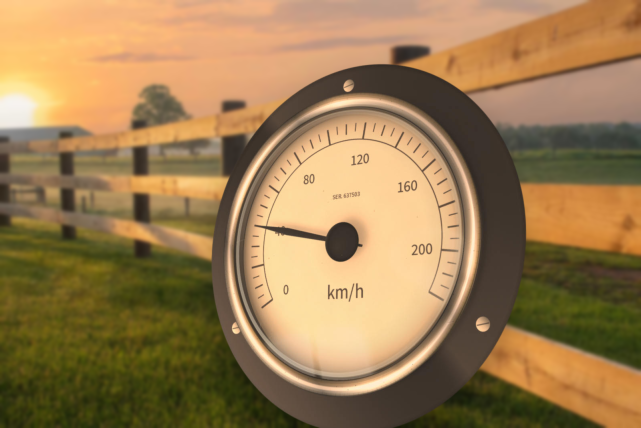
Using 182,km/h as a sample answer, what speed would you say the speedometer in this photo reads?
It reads 40,km/h
